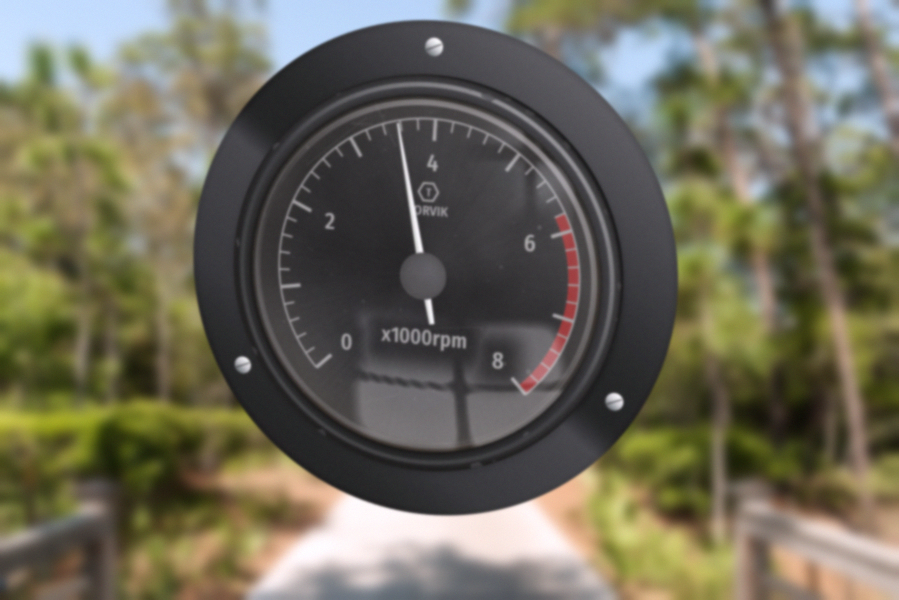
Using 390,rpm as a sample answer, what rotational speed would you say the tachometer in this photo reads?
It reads 3600,rpm
